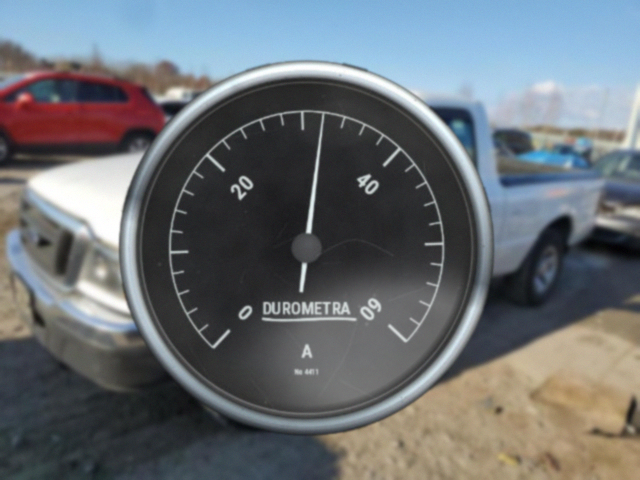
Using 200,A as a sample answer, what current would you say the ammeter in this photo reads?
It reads 32,A
